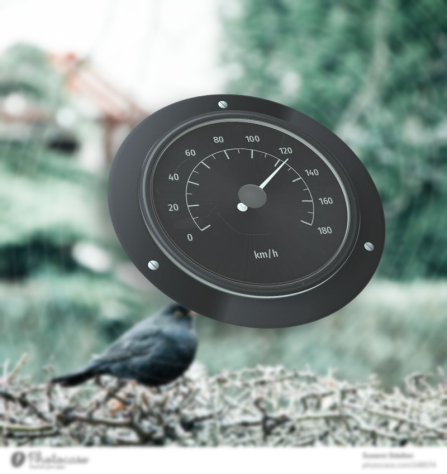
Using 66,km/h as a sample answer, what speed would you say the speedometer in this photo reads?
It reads 125,km/h
